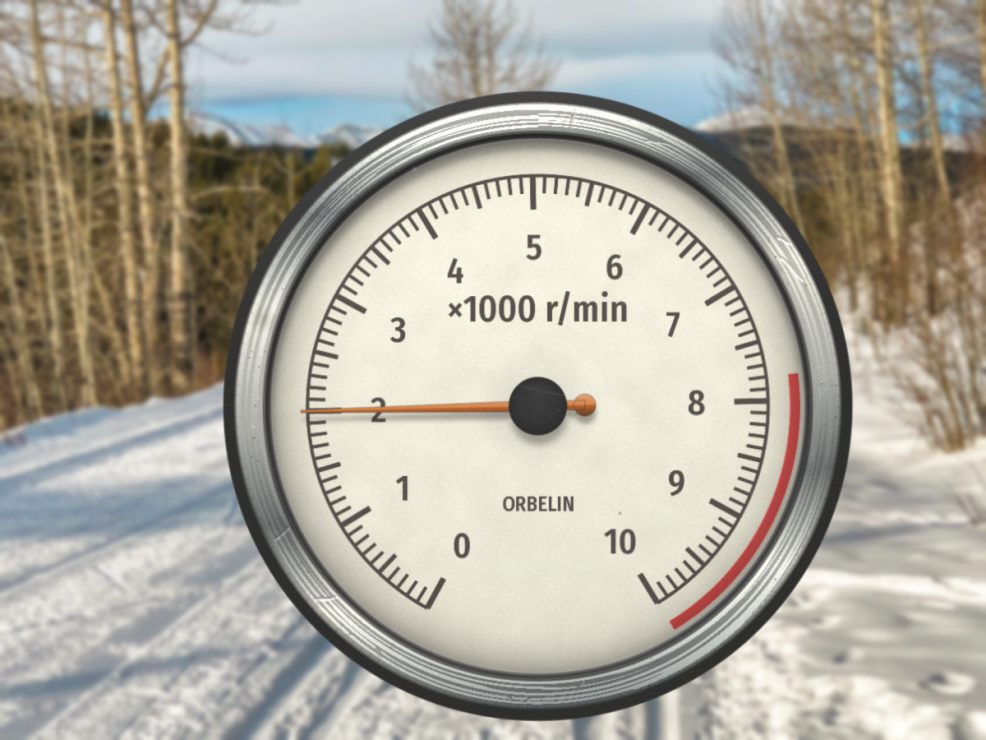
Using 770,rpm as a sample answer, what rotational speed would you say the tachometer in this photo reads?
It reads 2000,rpm
